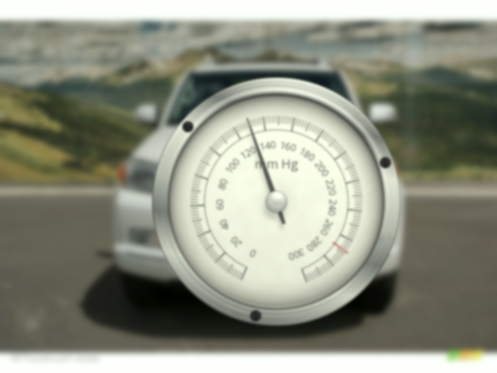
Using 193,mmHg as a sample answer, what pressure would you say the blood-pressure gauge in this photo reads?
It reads 130,mmHg
